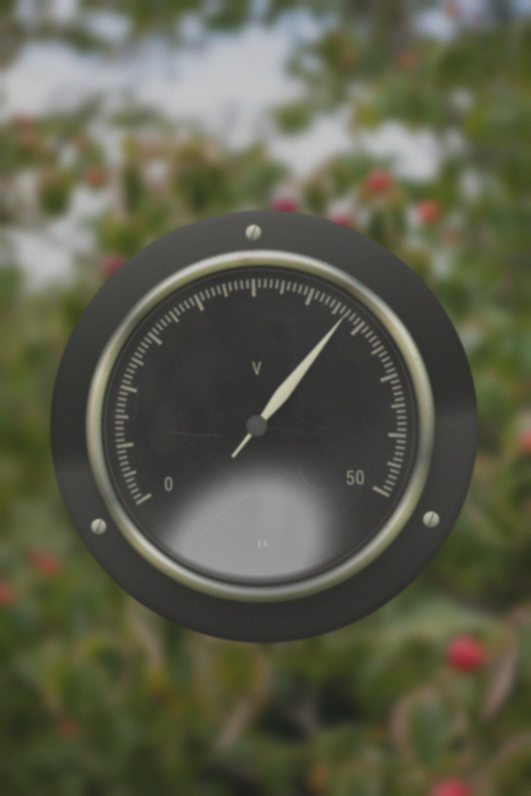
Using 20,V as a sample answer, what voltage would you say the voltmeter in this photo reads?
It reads 33.5,V
